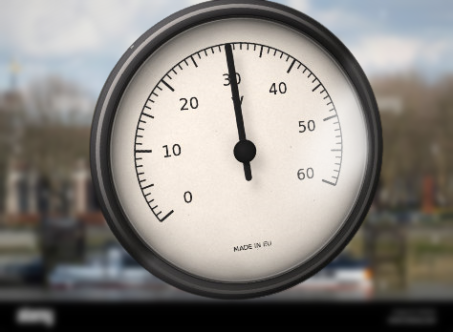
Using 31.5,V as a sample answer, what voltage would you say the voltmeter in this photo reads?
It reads 30,V
